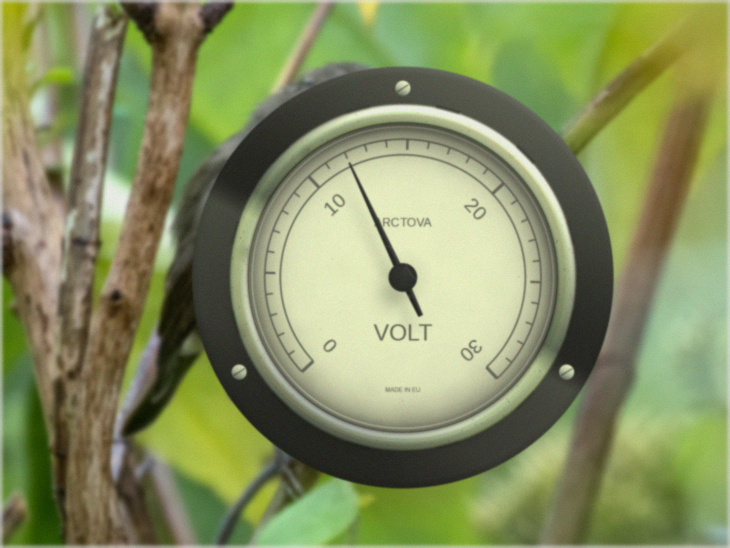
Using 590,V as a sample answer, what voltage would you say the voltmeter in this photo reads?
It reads 12,V
